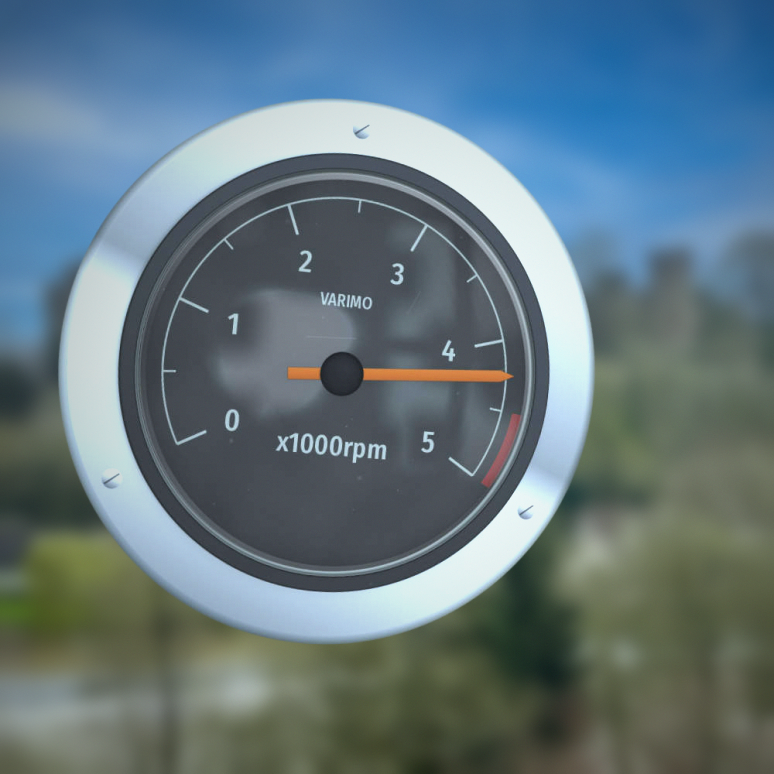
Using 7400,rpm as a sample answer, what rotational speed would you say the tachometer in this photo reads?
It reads 4250,rpm
